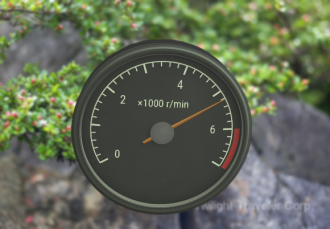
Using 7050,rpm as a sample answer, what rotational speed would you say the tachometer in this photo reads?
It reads 5200,rpm
